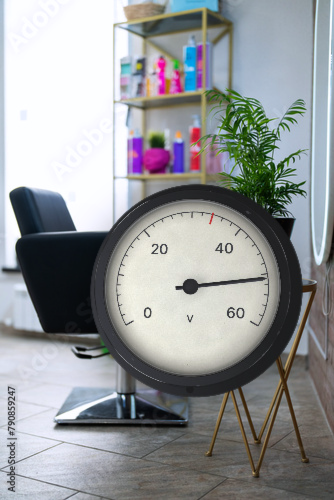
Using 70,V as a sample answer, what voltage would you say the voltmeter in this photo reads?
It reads 51,V
